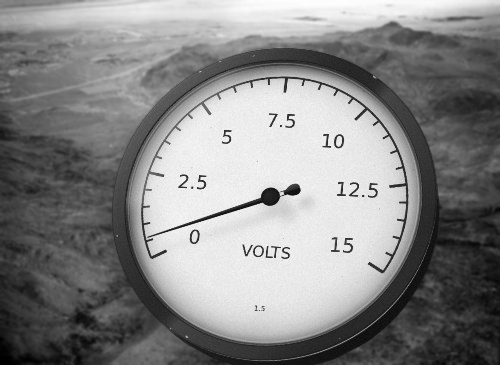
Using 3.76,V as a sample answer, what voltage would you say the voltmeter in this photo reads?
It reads 0.5,V
